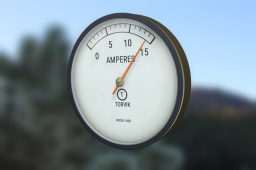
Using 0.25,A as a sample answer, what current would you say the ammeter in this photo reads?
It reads 14,A
